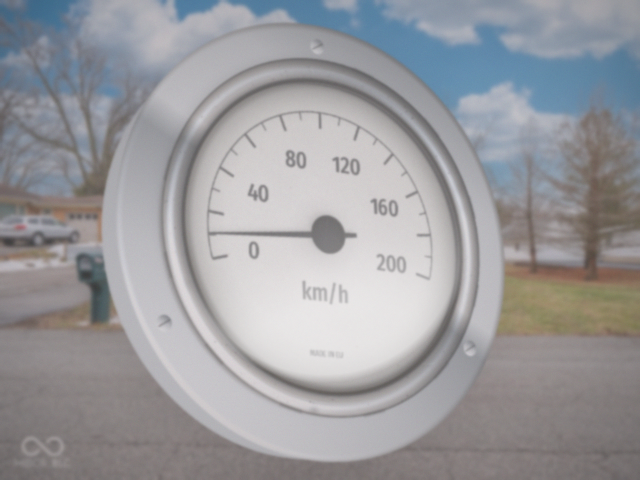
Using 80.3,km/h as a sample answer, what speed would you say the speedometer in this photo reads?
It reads 10,km/h
